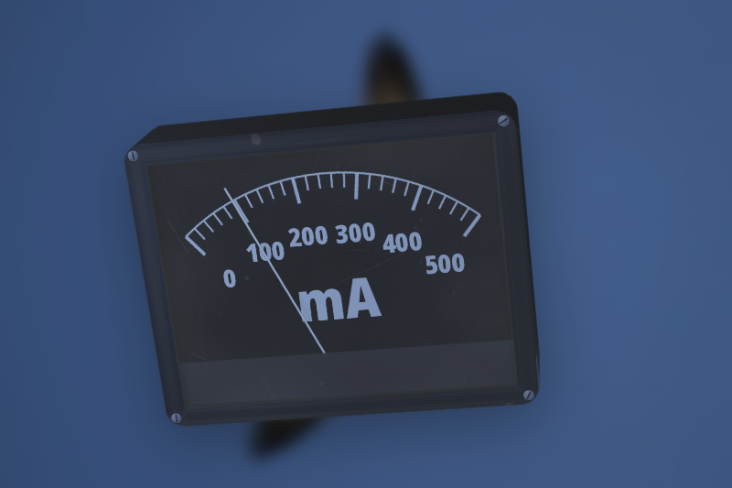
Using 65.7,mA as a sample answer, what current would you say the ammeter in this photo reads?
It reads 100,mA
